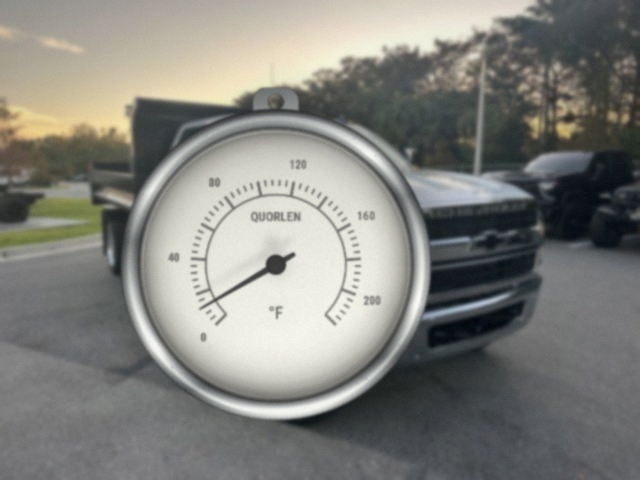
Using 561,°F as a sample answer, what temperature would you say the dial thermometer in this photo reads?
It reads 12,°F
